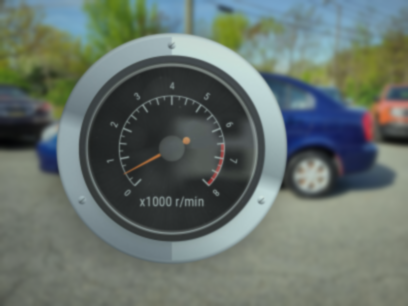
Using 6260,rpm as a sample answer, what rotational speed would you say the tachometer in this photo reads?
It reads 500,rpm
